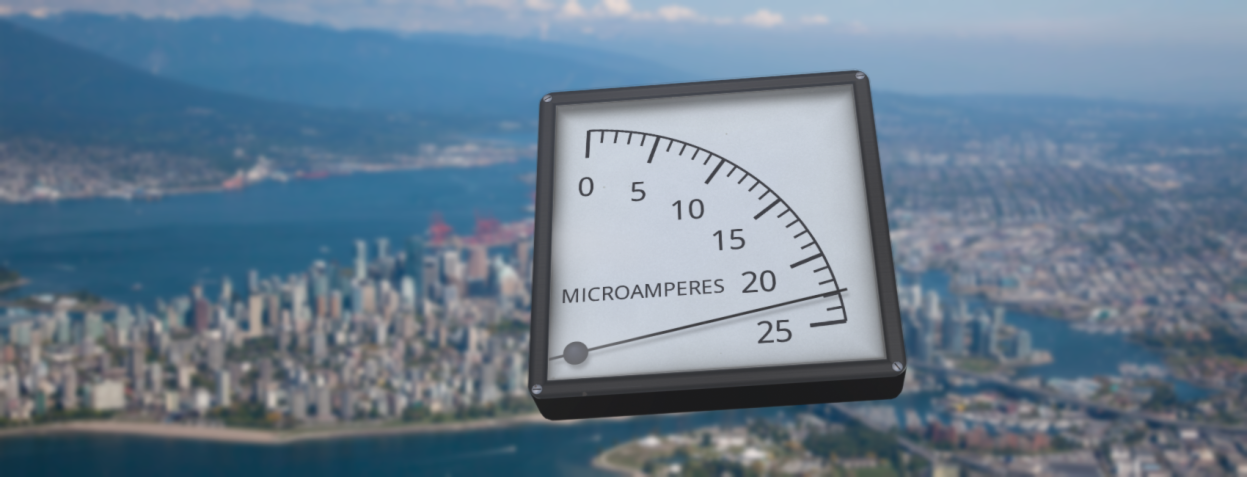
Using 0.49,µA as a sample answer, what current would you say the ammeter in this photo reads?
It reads 23,µA
